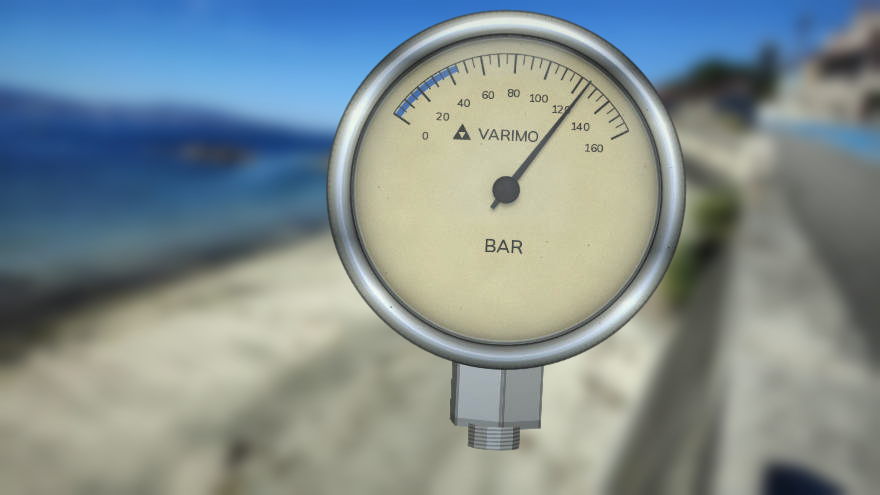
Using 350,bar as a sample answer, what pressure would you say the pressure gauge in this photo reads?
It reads 125,bar
